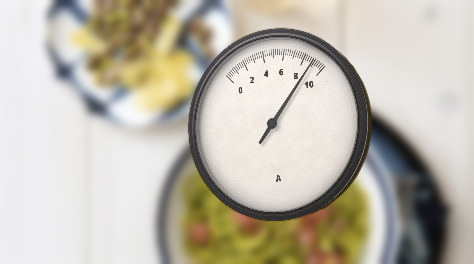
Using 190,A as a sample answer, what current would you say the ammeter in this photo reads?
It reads 9,A
